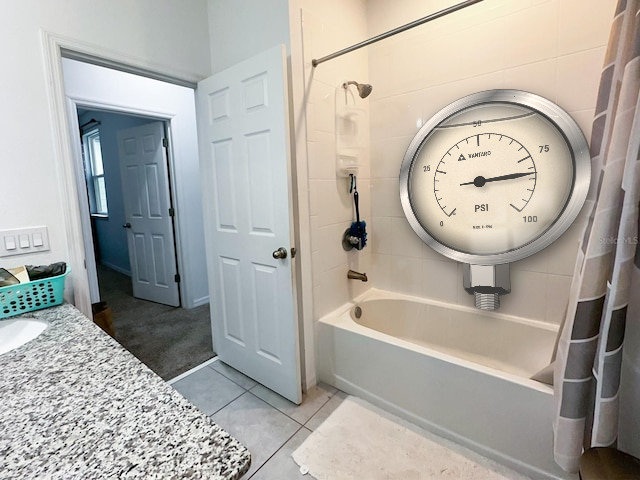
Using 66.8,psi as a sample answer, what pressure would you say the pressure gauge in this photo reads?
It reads 82.5,psi
